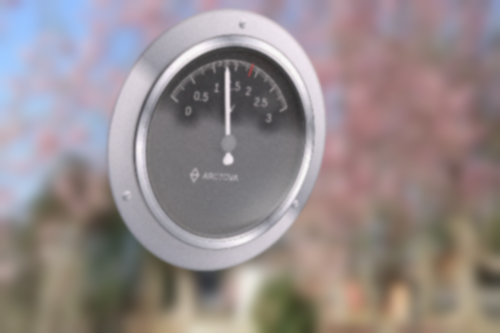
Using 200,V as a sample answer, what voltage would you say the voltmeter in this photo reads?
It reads 1.25,V
